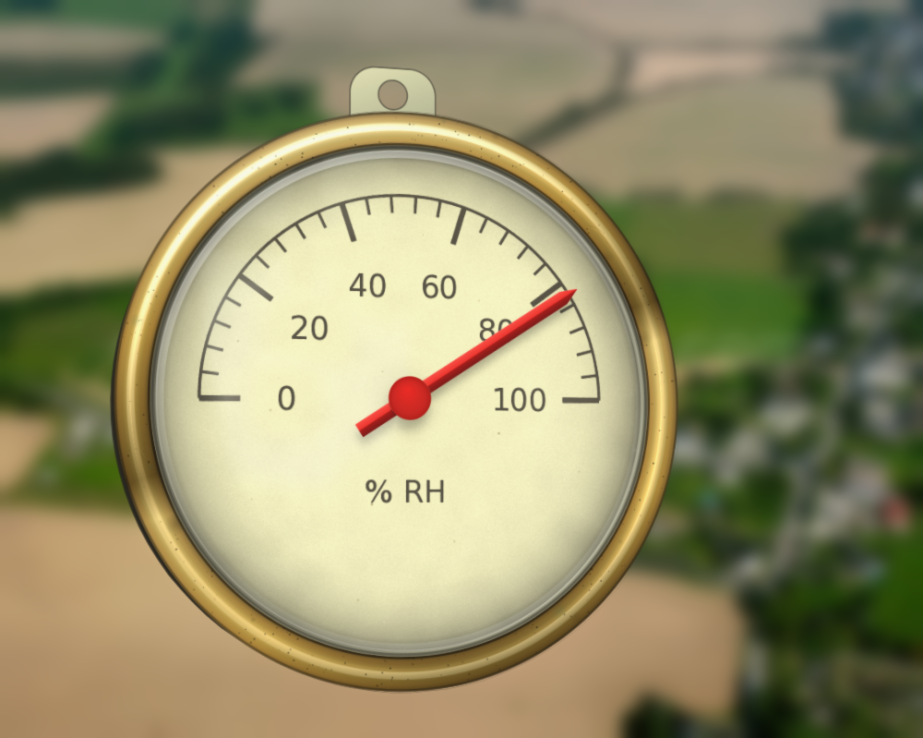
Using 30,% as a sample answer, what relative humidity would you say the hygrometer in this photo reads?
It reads 82,%
